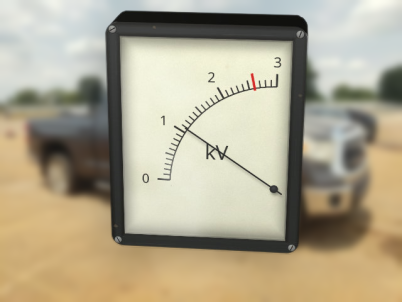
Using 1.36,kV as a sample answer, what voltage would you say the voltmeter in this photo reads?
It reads 1.1,kV
